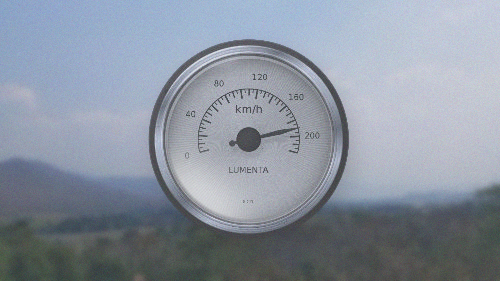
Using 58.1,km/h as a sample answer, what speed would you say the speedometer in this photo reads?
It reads 190,km/h
